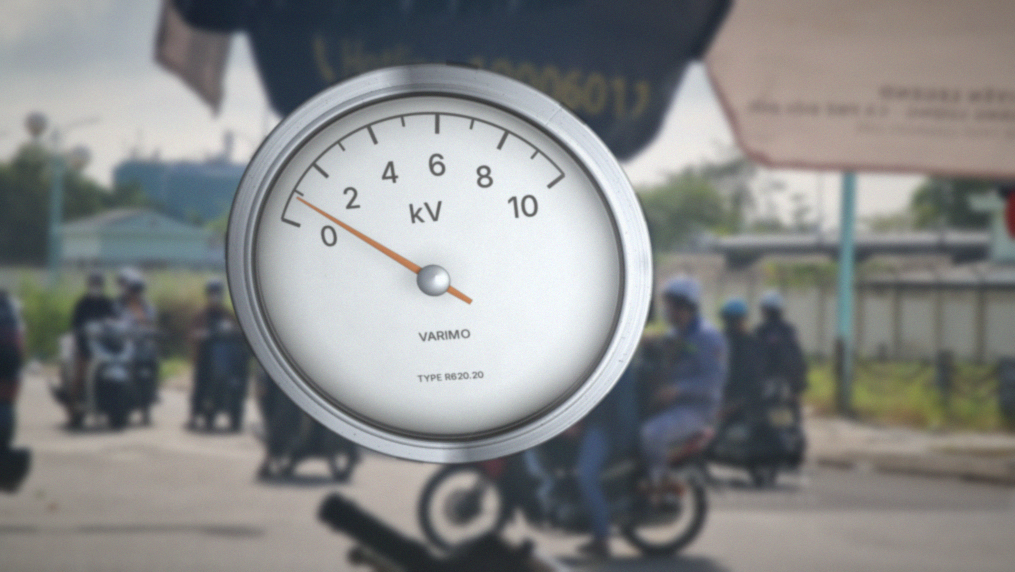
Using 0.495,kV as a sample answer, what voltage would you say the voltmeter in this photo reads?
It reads 1,kV
